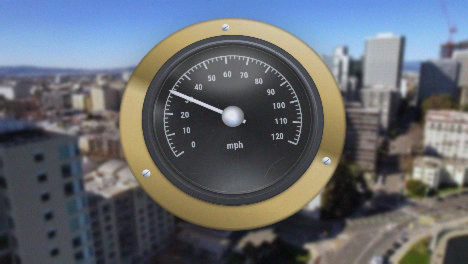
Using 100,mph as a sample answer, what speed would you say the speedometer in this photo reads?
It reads 30,mph
